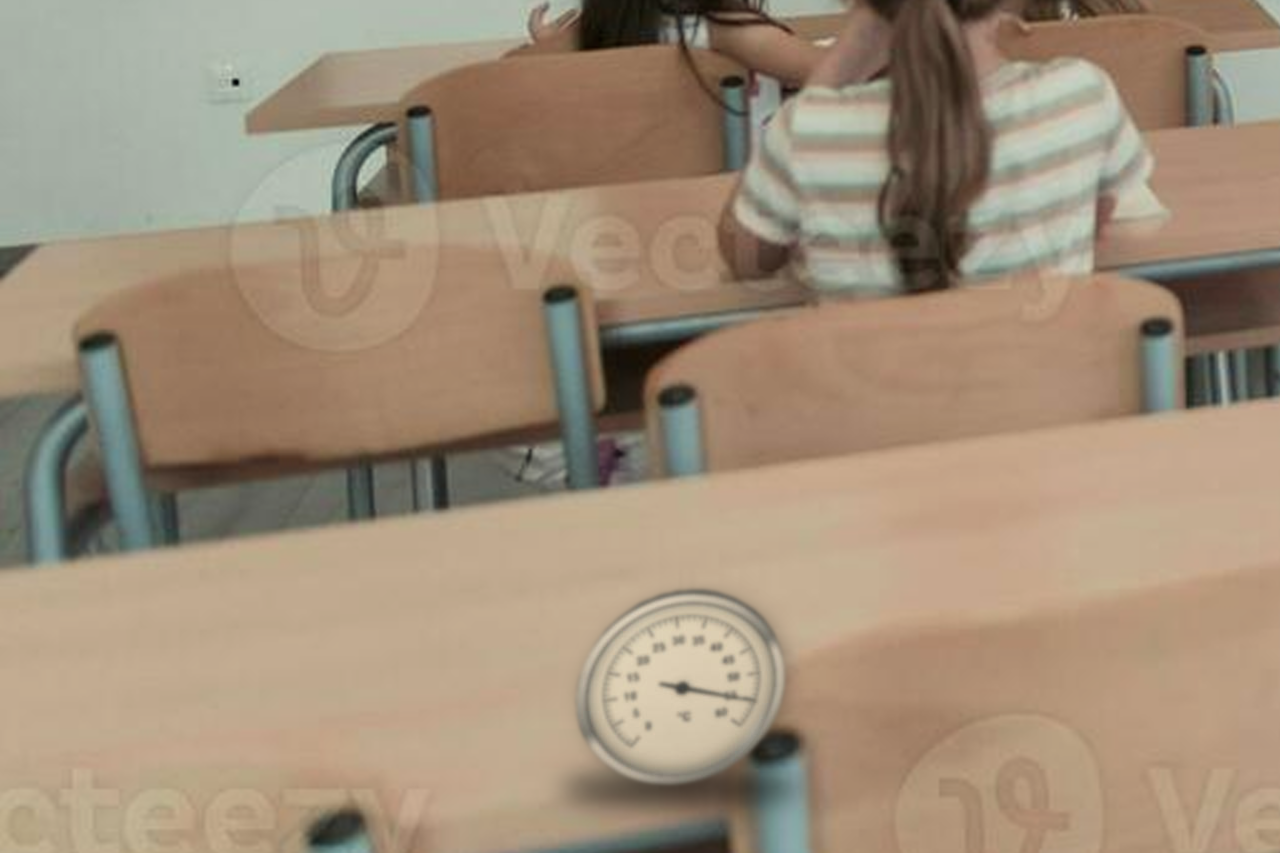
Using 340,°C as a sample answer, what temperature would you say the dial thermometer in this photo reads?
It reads 55,°C
